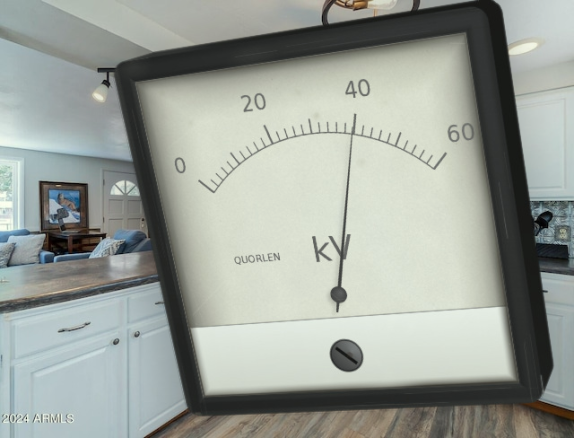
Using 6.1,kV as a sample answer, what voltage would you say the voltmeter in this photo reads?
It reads 40,kV
